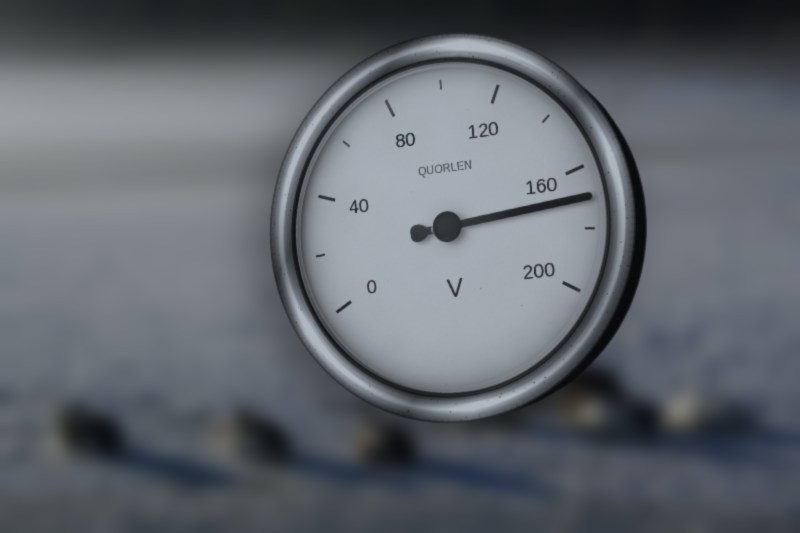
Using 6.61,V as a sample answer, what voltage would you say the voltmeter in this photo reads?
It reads 170,V
